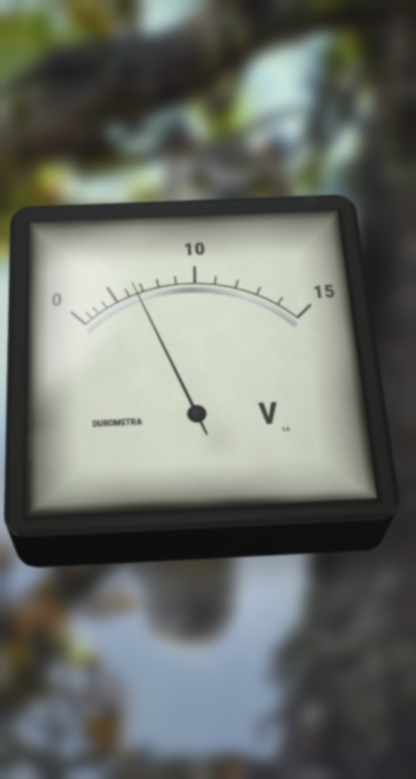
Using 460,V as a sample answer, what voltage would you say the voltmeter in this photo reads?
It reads 6.5,V
